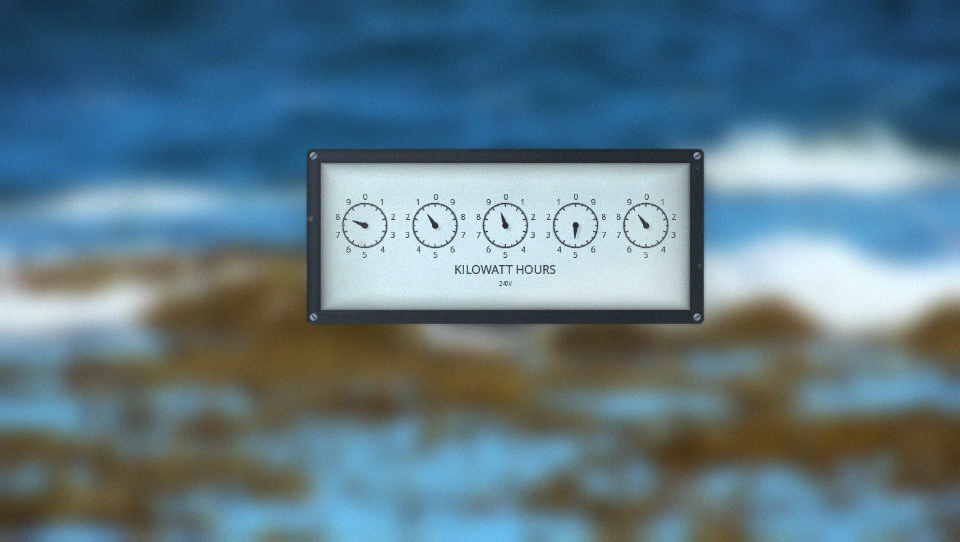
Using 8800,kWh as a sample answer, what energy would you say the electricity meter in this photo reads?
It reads 80949,kWh
